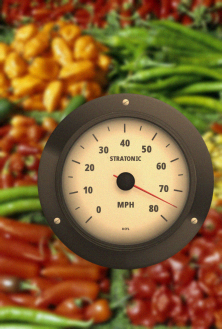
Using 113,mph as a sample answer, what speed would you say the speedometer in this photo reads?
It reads 75,mph
